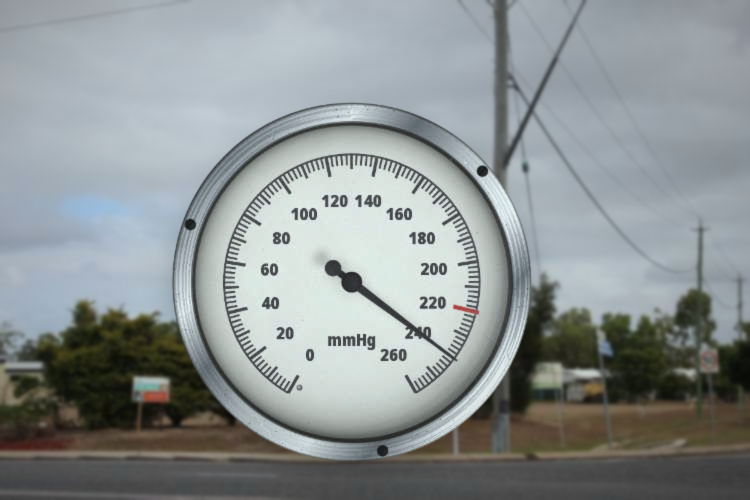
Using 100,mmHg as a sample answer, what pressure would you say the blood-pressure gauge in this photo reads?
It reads 240,mmHg
